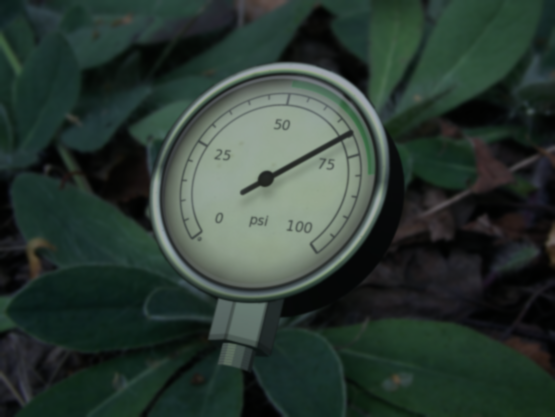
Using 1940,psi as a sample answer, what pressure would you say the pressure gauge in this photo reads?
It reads 70,psi
